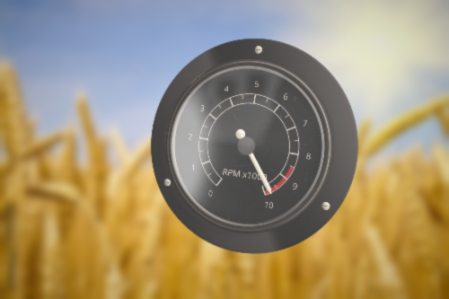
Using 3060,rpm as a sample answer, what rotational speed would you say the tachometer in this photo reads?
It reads 9750,rpm
